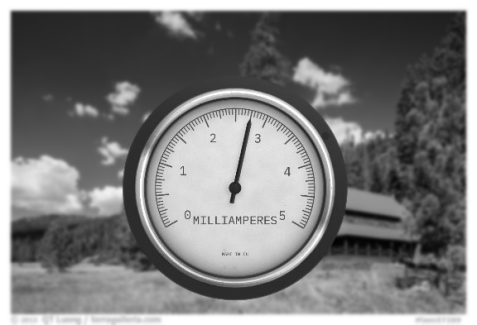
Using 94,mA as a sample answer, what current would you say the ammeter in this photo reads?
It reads 2.75,mA
